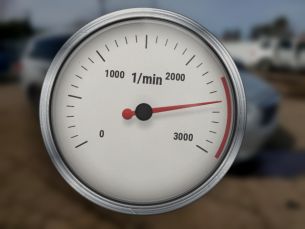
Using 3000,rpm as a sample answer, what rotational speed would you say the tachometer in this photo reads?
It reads 2500,rpm
